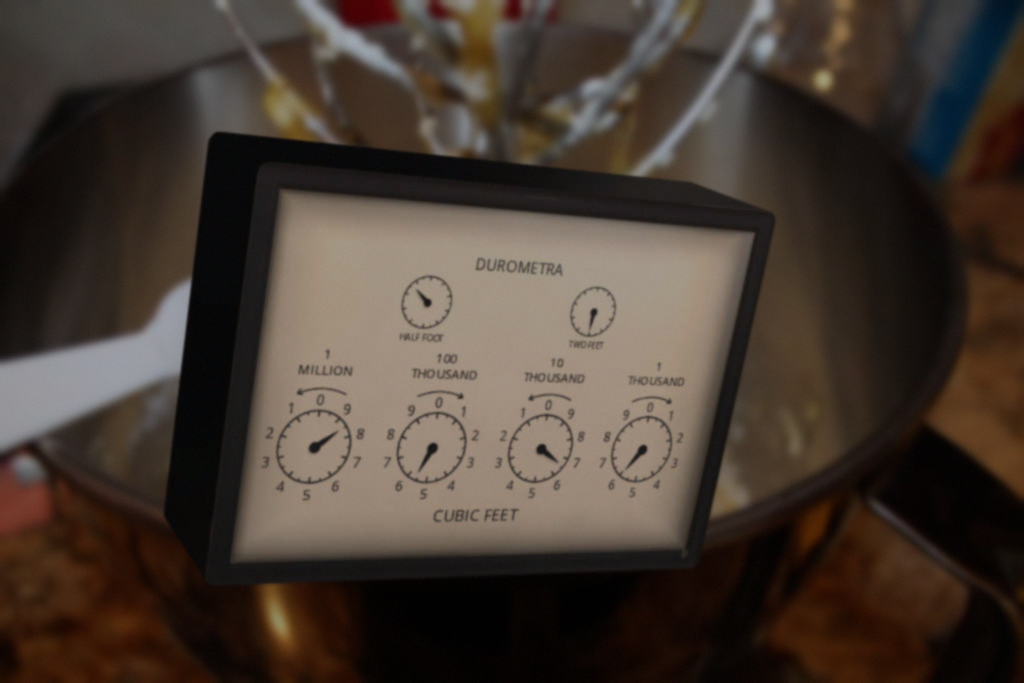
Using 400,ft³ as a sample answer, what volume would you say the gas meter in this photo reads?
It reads 856600,ft³
